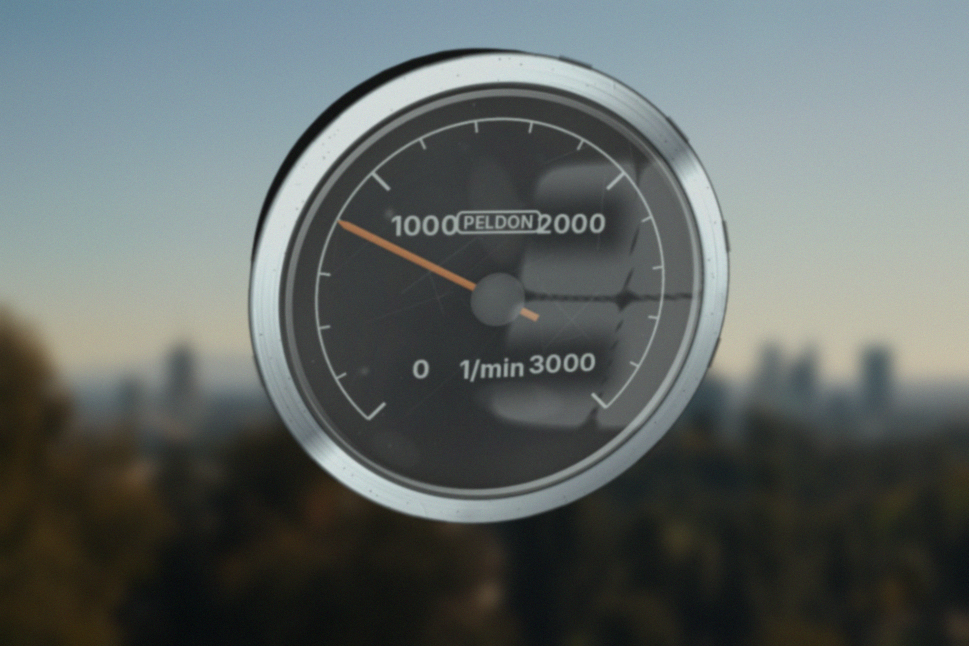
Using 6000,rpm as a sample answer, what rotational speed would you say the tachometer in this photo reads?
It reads 800,rpm
